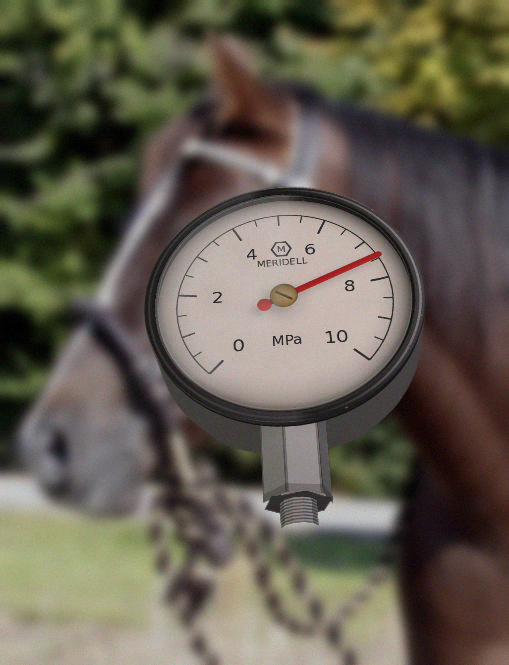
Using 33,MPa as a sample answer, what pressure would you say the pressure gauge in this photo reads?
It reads 7.5,MPa
